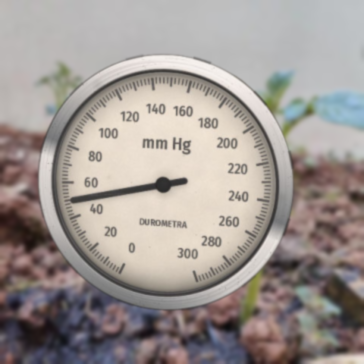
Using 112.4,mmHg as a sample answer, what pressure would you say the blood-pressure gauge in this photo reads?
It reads 50,mmHg
